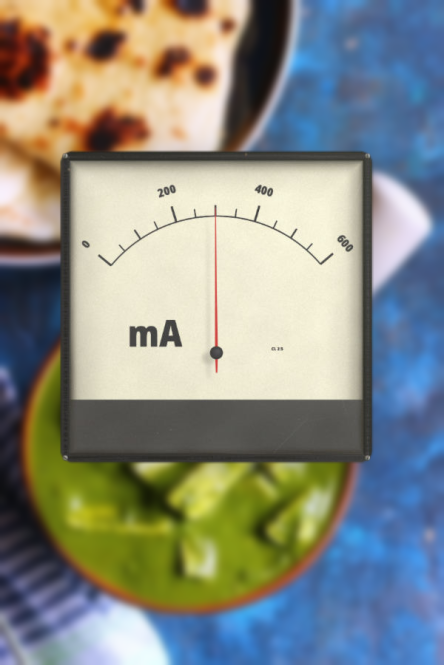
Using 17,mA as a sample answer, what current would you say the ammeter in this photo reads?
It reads 300,mA
